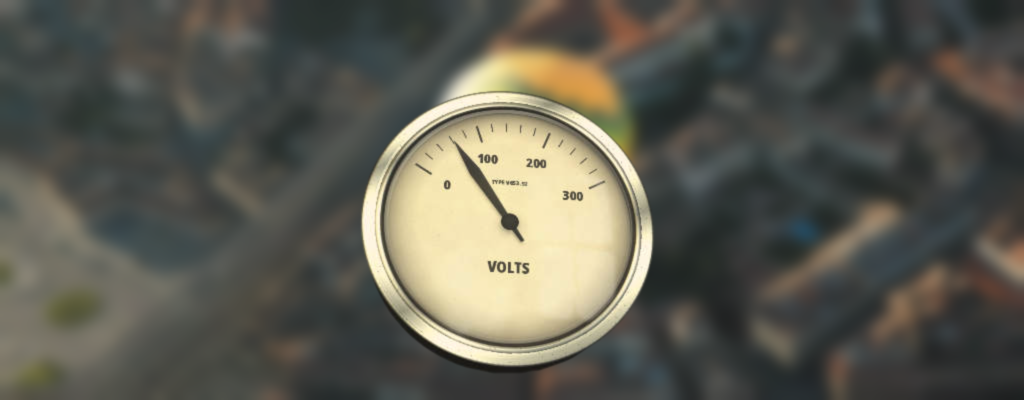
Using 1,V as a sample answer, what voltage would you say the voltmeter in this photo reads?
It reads 60,V
